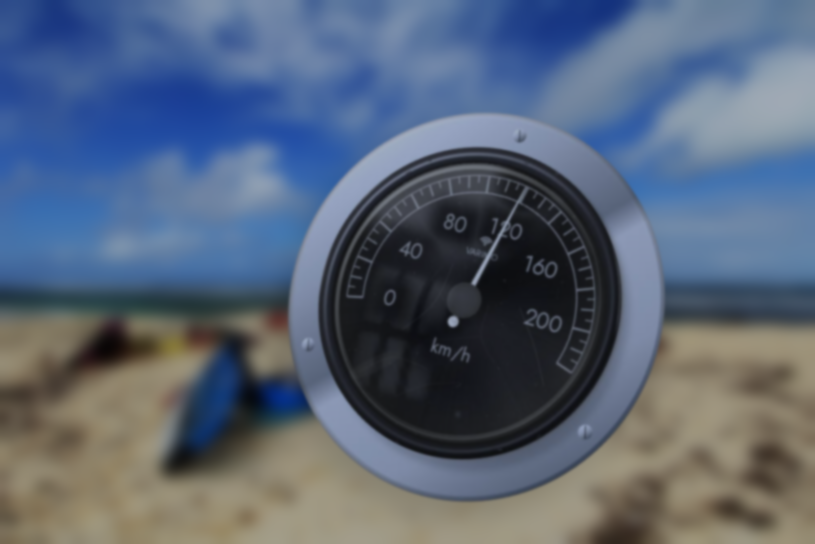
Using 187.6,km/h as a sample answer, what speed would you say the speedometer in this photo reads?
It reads 120,km/h
